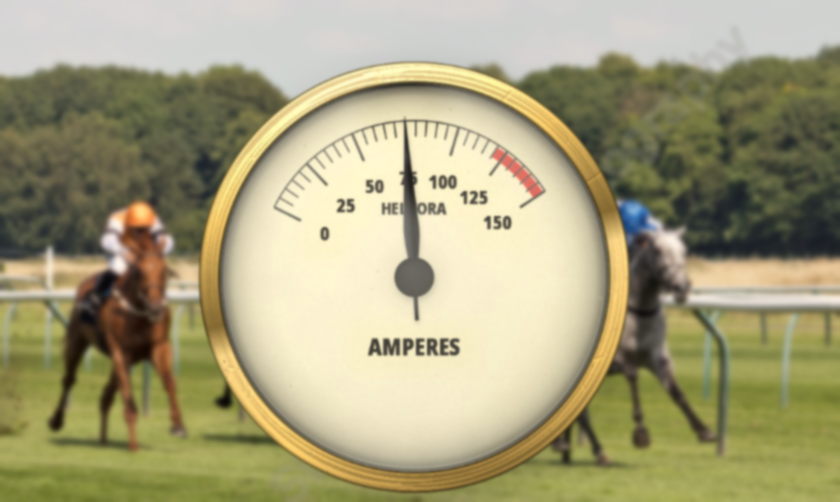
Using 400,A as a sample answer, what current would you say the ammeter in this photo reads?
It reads 75,A
